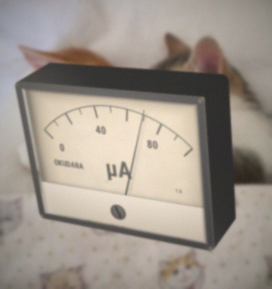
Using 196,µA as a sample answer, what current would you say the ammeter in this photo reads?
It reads 70,µA
